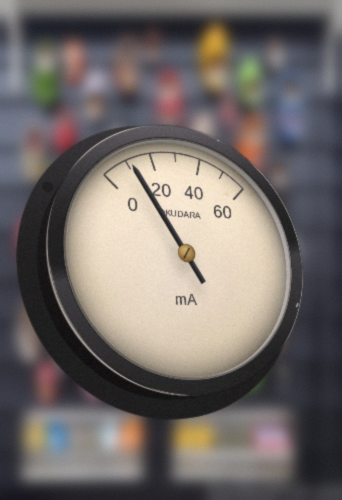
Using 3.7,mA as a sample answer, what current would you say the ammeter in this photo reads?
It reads 10,mA
